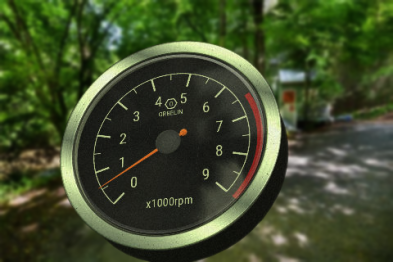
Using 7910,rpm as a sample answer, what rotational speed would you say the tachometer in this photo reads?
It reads 500,rpm
